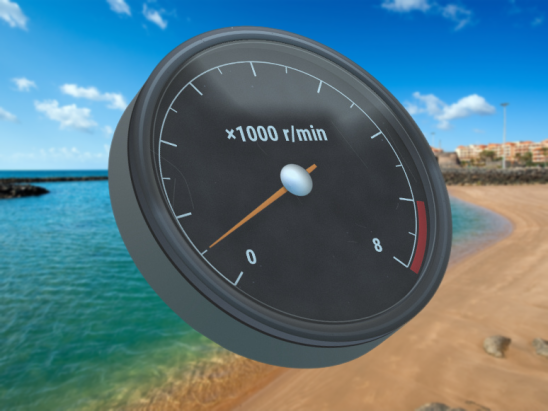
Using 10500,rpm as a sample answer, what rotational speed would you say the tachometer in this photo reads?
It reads 500,rpm
